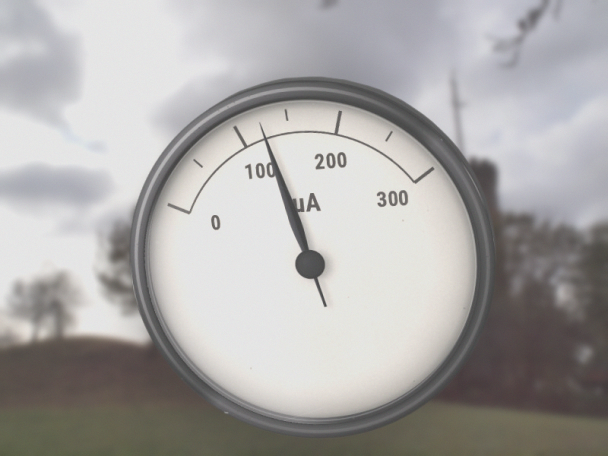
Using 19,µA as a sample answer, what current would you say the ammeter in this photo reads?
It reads 125,µA
